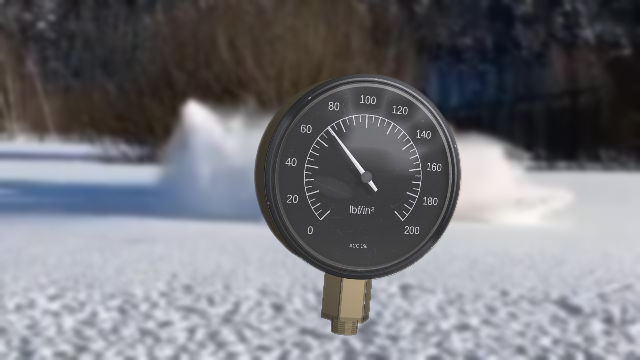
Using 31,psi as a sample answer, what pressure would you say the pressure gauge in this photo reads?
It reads 70,psi
